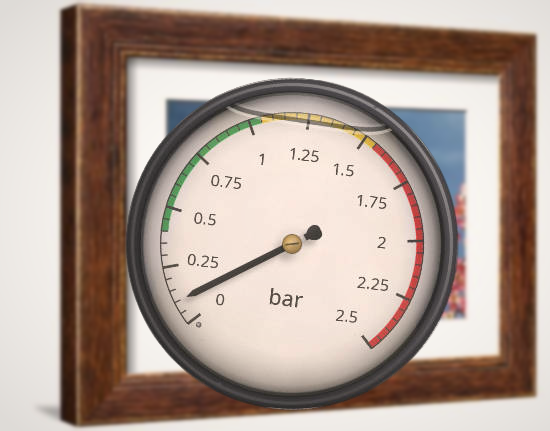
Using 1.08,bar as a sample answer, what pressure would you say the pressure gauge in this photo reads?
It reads 0.1,bar
